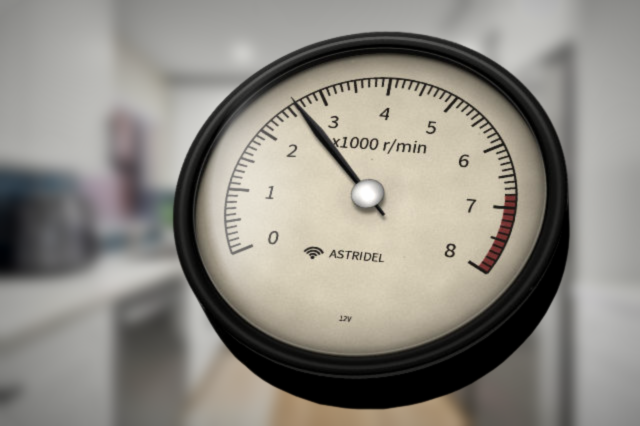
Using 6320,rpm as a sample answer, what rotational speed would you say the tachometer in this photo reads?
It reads 2600,rpm
